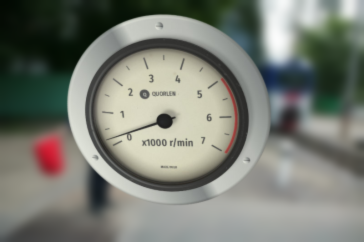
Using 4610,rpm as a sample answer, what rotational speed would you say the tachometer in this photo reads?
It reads 250,rpm
